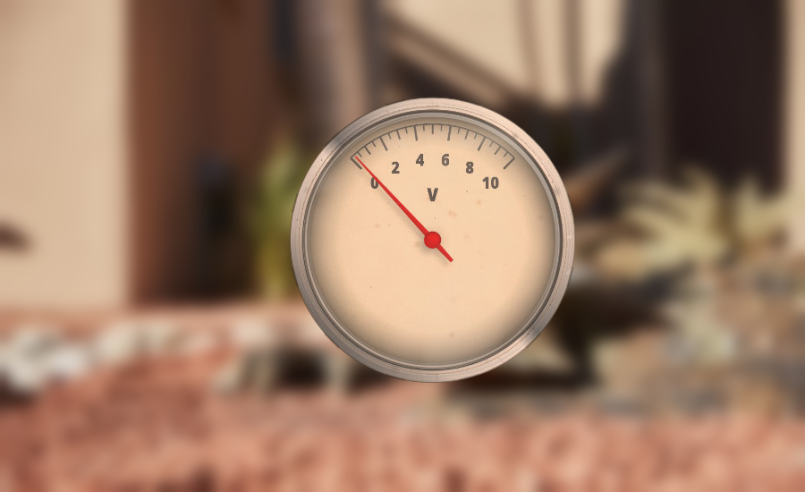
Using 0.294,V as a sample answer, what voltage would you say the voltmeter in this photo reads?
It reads 0.25,V
